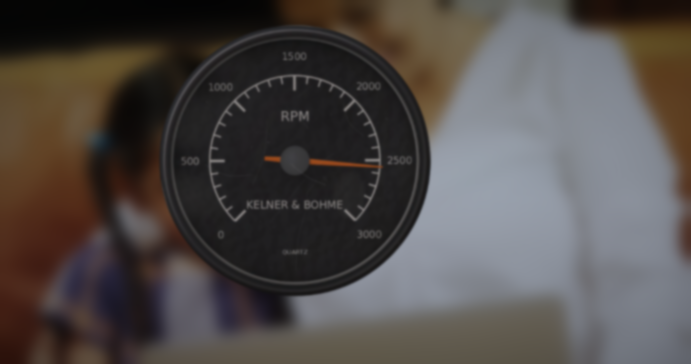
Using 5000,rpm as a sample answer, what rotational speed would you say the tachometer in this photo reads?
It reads 2550,rpm
